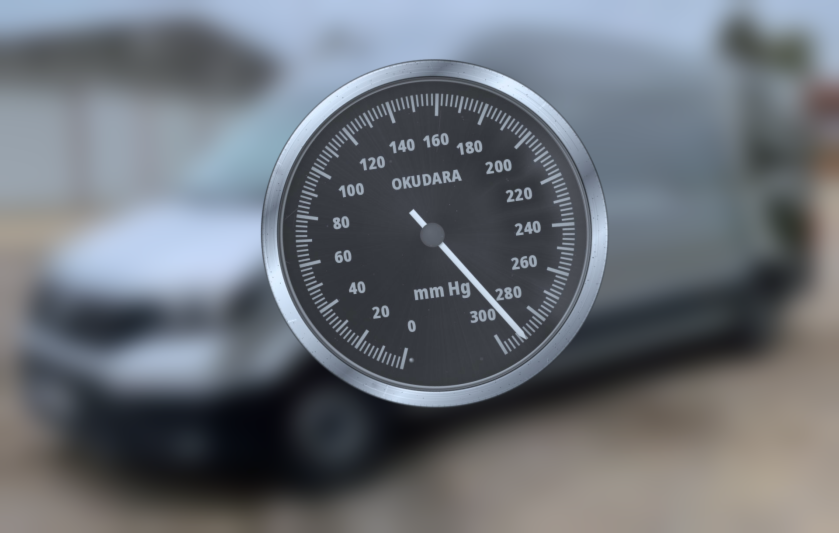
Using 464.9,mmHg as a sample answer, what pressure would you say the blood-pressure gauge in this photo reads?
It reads 290,mmHg
